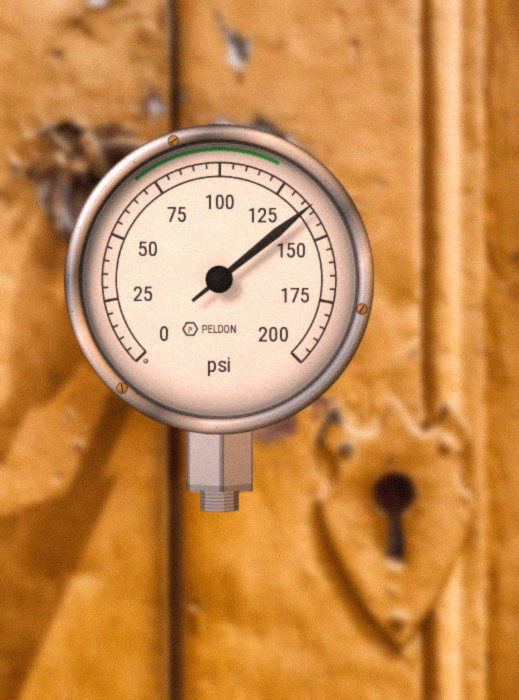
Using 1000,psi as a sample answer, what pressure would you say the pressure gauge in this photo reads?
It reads 137.5,psi
